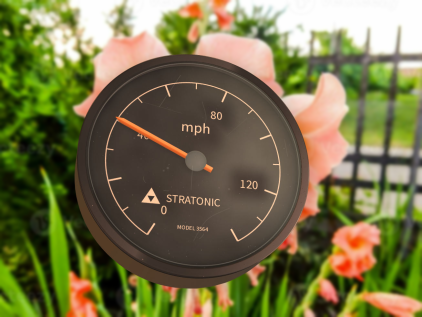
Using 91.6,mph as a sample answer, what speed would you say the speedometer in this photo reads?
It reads 40,mph
